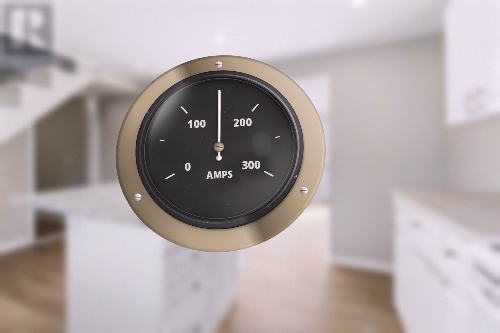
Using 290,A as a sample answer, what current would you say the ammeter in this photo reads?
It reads 150,A
